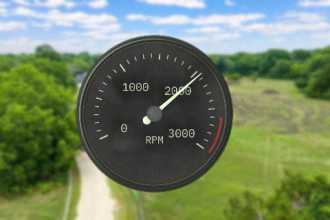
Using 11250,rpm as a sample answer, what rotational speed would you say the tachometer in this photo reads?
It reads 2050,rpm
